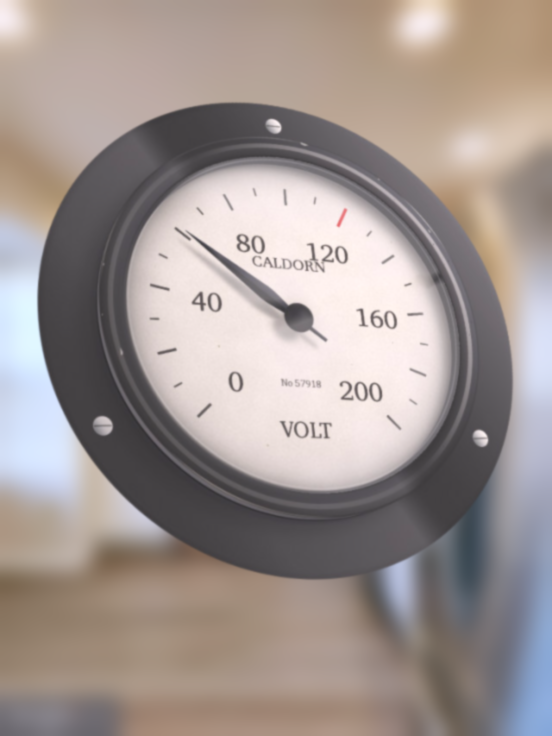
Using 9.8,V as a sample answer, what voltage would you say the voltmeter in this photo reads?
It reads 60,V
